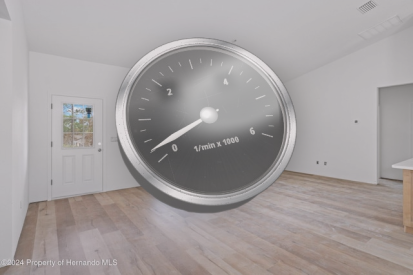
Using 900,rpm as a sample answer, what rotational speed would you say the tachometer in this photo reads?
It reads 250,rpm
